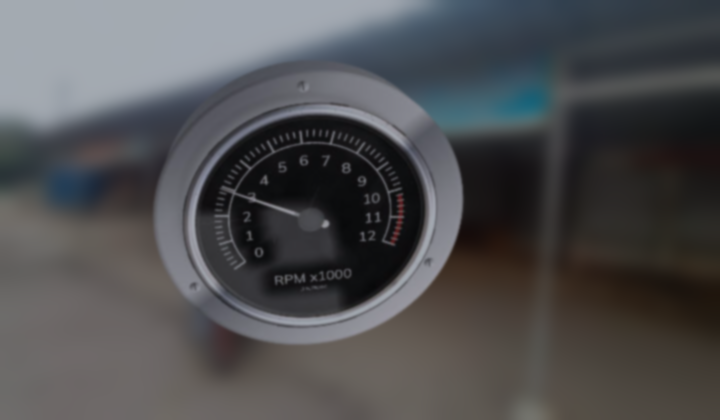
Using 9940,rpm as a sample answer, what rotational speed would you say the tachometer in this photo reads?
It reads 3000,rpm
